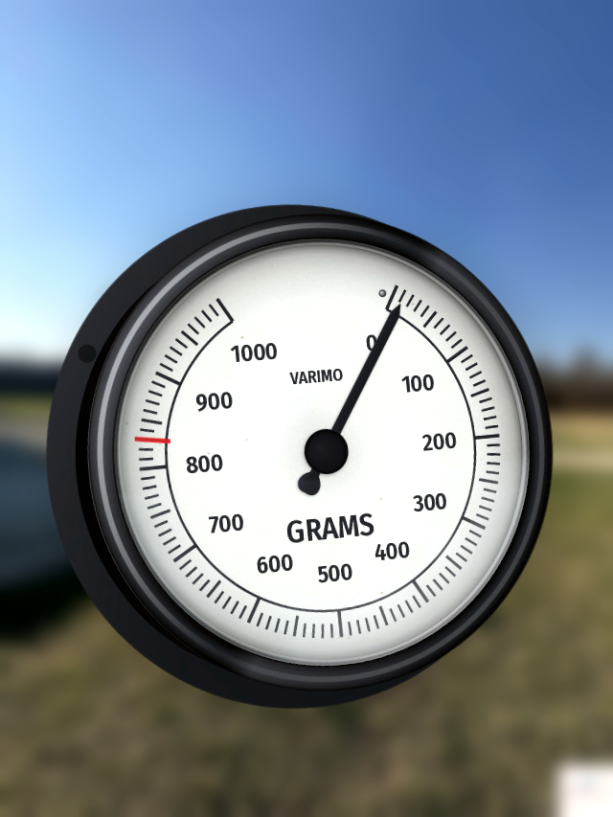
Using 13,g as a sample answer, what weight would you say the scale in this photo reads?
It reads 10,g
